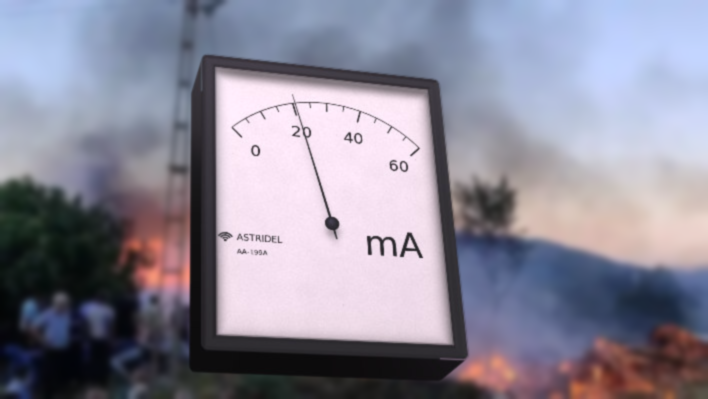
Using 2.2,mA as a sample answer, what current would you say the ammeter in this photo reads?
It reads 20,mA
